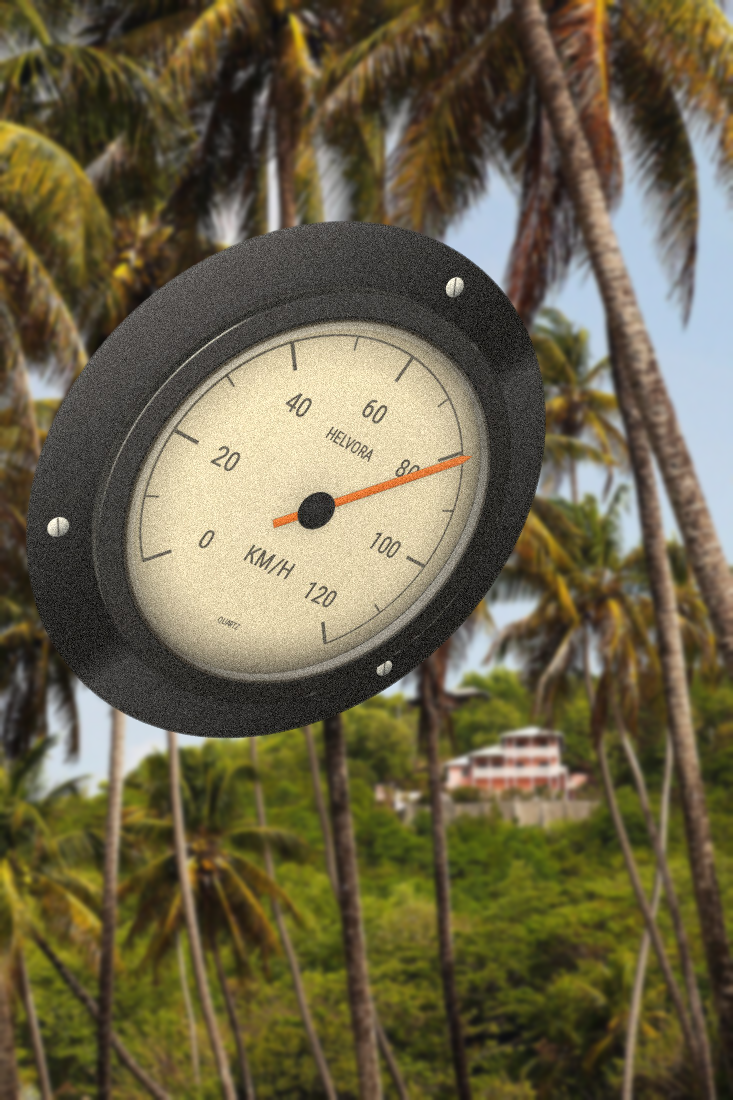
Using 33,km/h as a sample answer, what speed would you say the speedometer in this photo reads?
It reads 80,km/h
